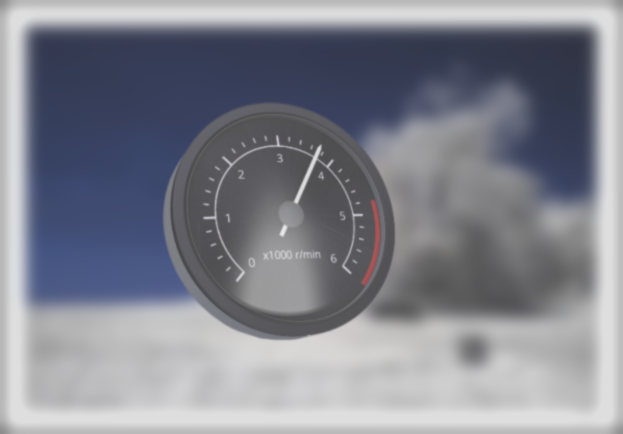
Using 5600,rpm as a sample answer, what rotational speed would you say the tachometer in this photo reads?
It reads 3700,rpm
